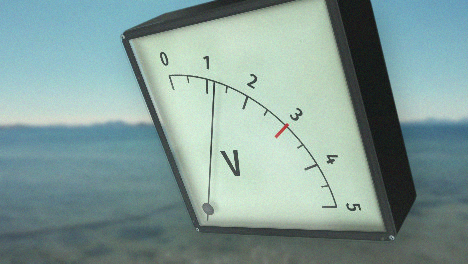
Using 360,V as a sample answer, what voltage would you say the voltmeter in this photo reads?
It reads 1.25,V
